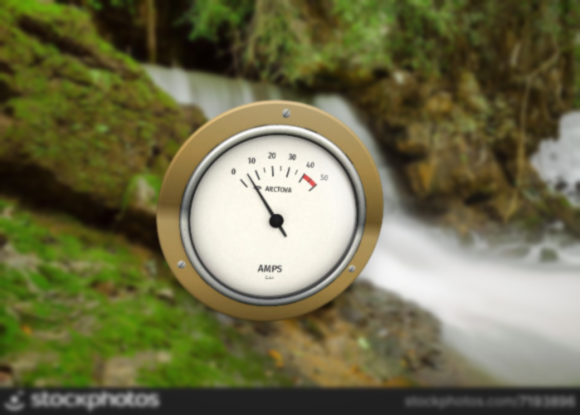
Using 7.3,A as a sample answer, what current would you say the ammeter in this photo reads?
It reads 5,A
